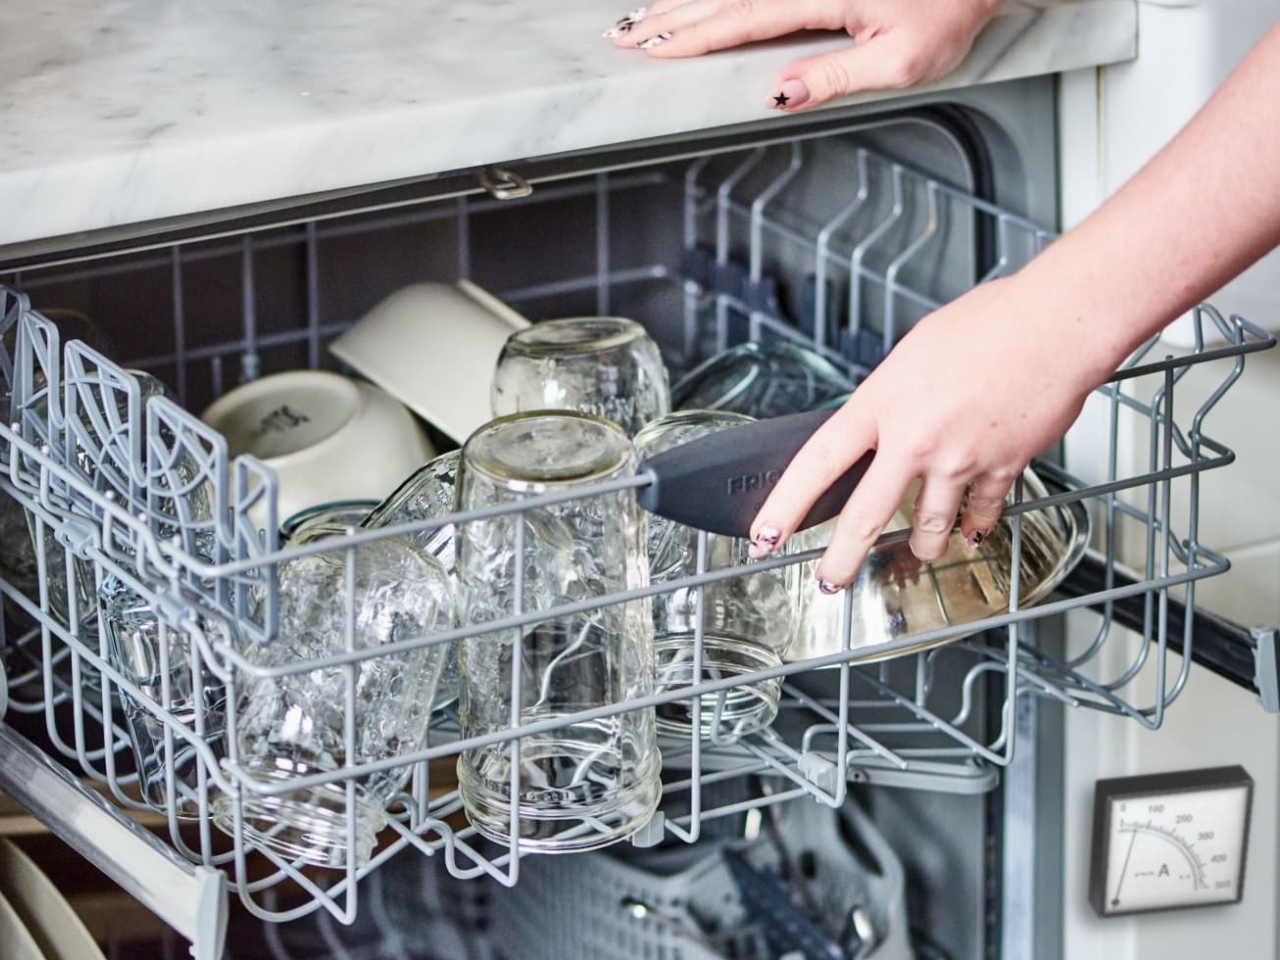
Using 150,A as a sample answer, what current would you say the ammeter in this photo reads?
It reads 50,A
